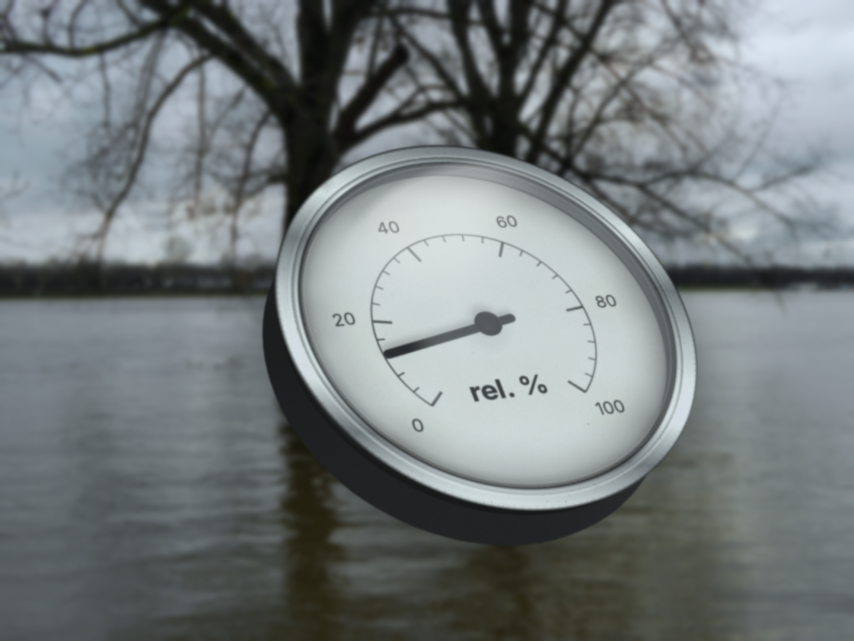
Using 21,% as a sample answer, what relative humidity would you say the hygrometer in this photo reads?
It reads 12,%
